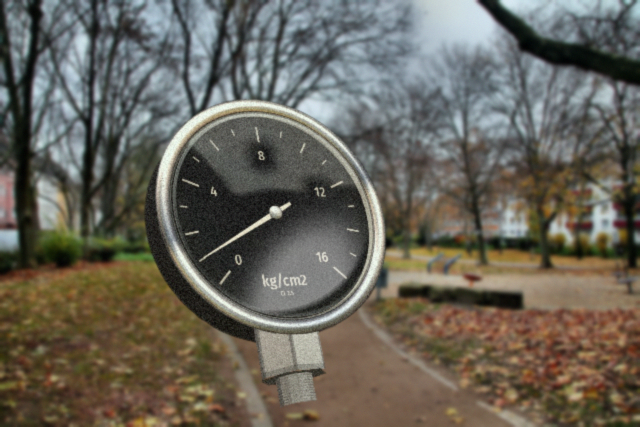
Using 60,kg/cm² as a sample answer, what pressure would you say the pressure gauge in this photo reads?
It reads 1,kg/cm²
